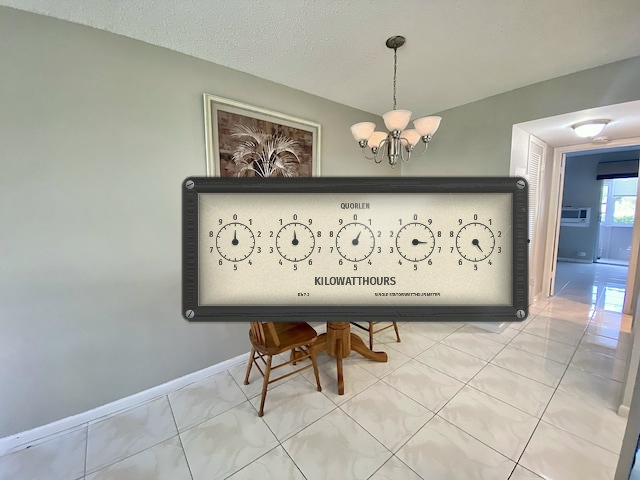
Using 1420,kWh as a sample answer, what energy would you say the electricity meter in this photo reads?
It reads 74,kWh
